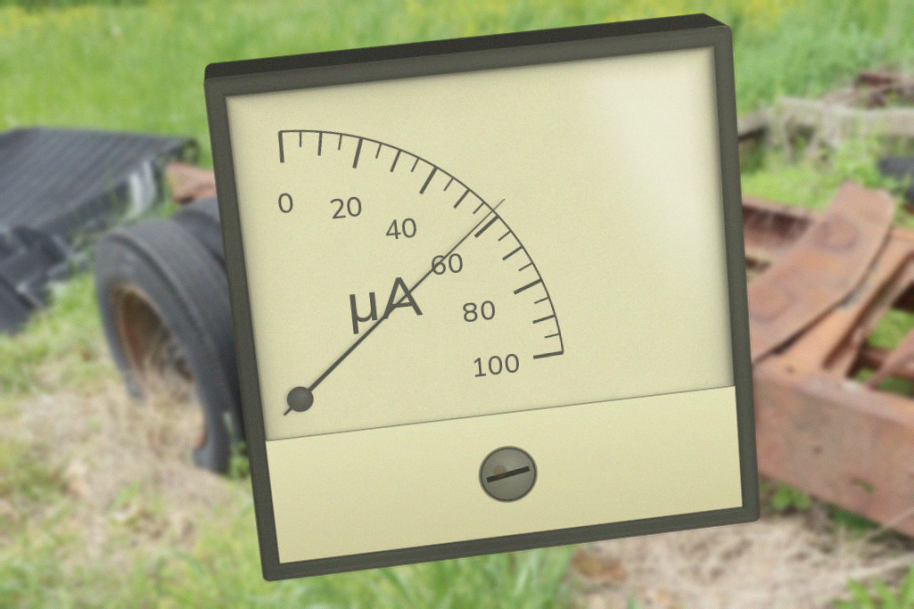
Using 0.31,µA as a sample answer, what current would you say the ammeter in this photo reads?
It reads 57.5,µA
